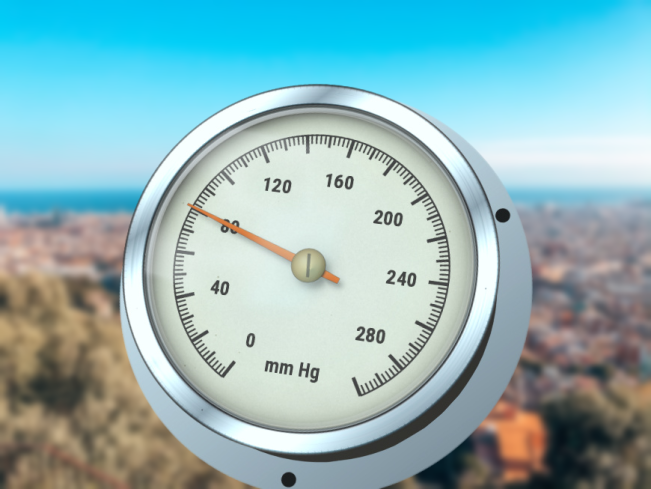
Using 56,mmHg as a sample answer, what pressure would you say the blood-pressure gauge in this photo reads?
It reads 80,mmHg
